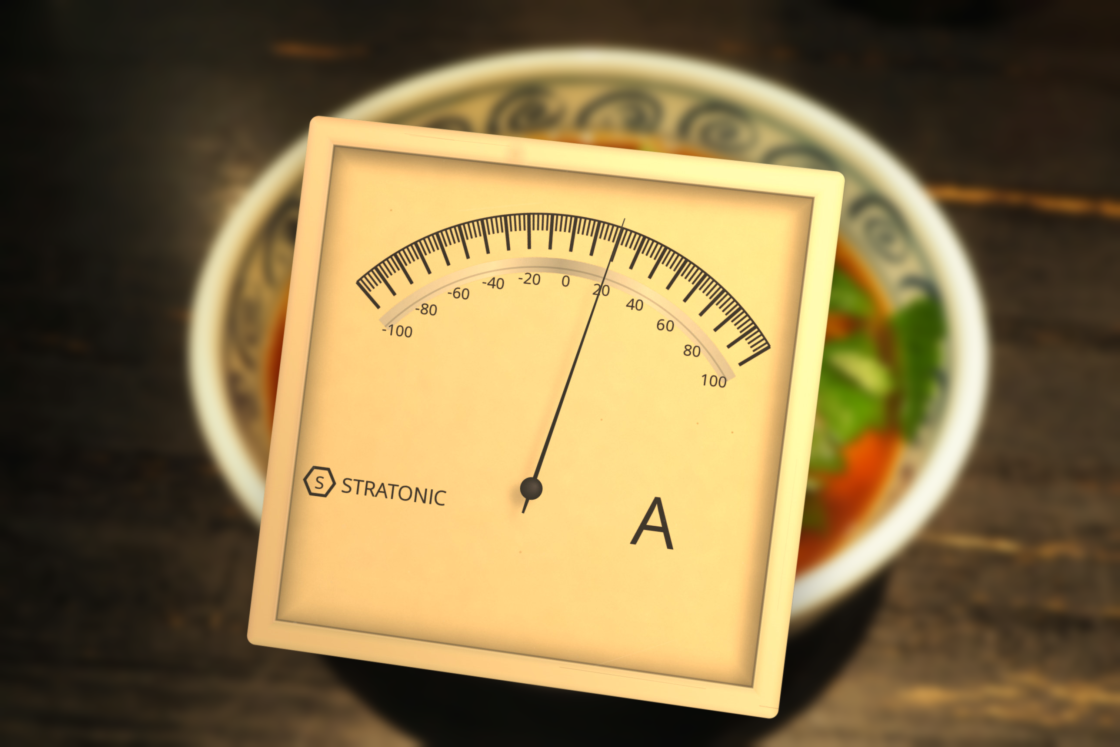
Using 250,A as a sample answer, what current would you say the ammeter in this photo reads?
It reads 20,A
